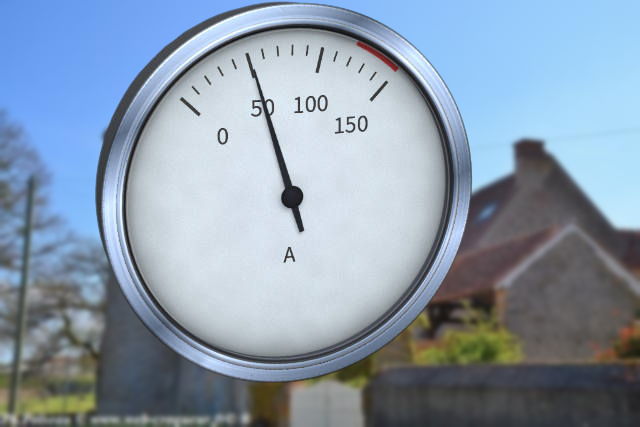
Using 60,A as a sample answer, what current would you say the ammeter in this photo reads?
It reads 50,A
